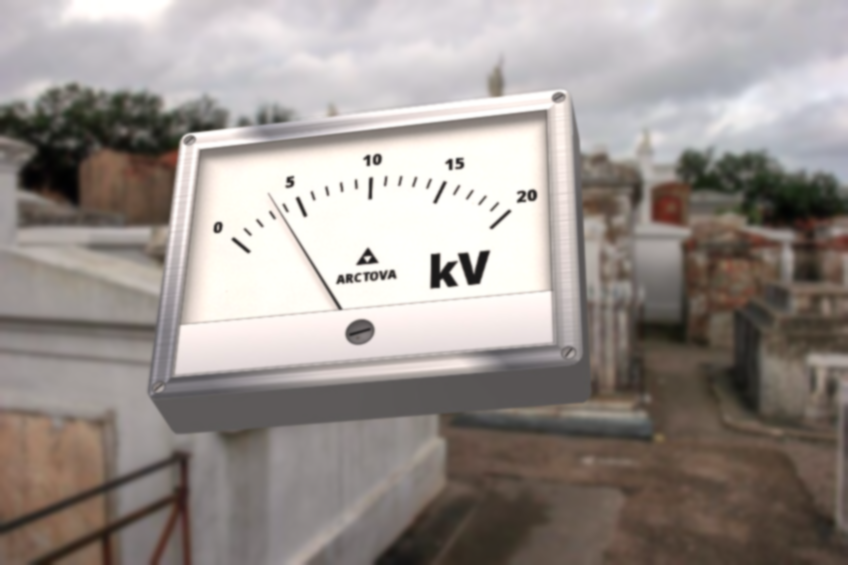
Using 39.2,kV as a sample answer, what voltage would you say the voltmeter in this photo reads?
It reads 3.5,kV
